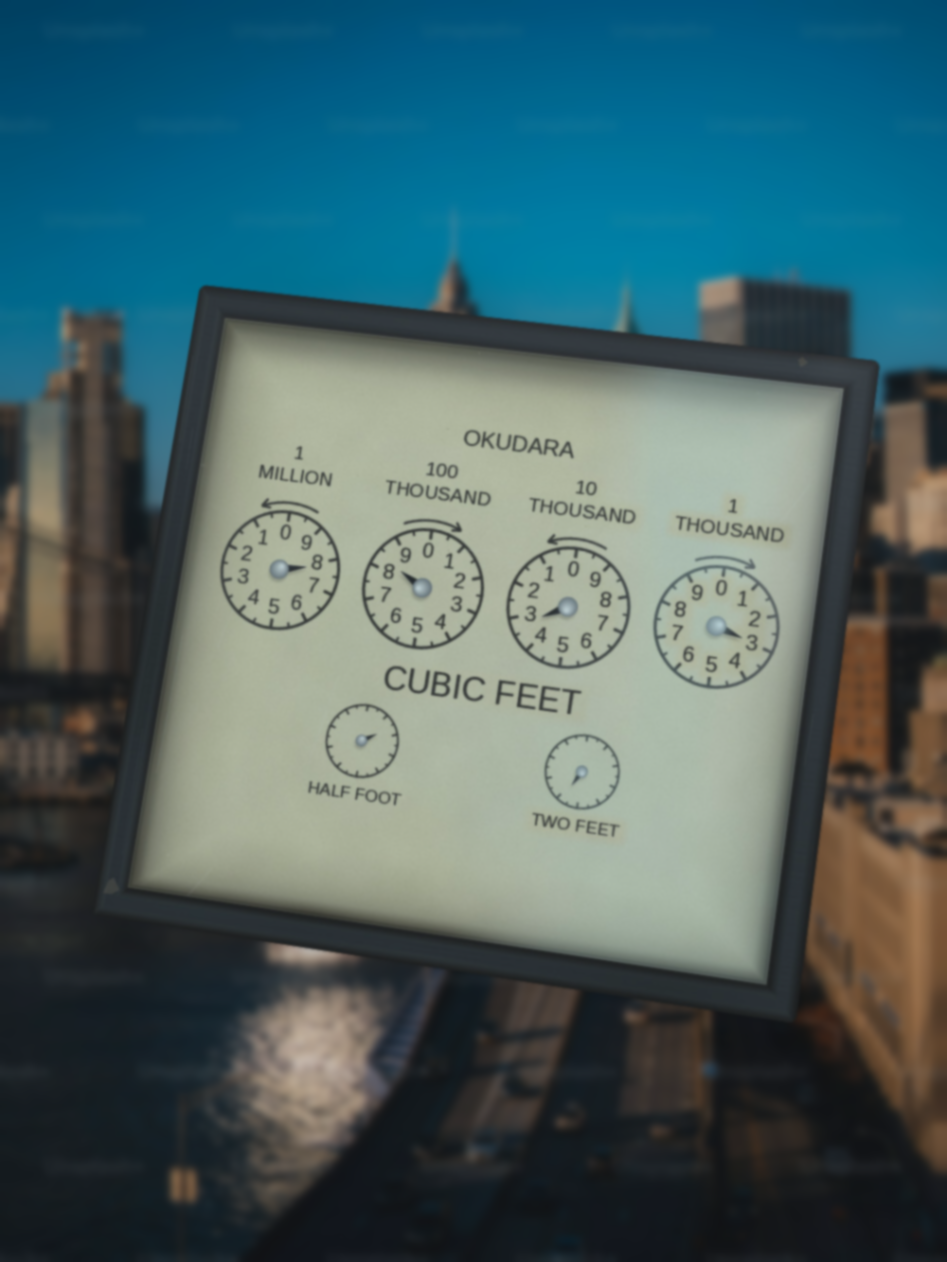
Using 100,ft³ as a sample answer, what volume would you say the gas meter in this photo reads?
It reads 783300,ft³
